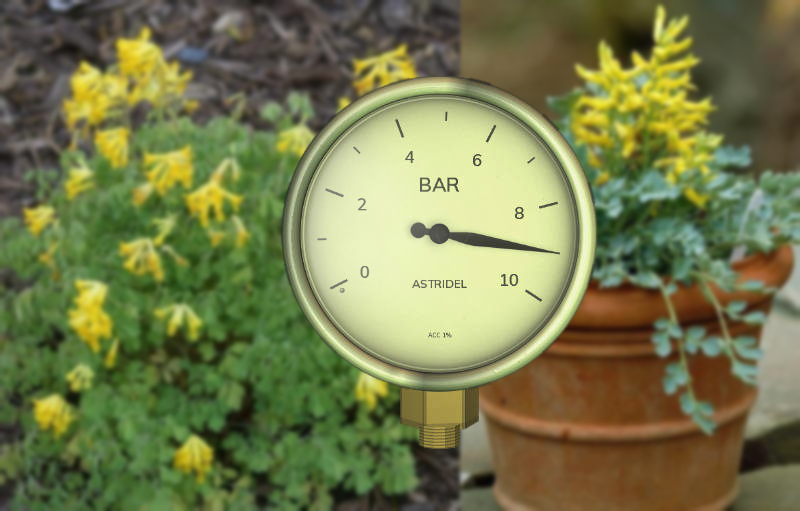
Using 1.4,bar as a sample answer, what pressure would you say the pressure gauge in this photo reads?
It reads 9,bar
